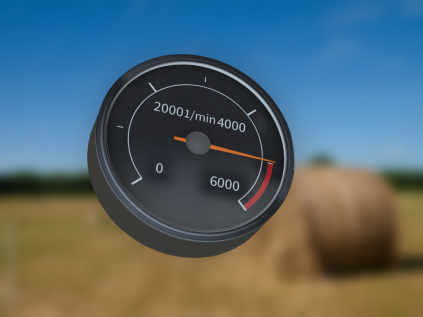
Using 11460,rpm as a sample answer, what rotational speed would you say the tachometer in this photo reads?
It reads 5000,rpm
